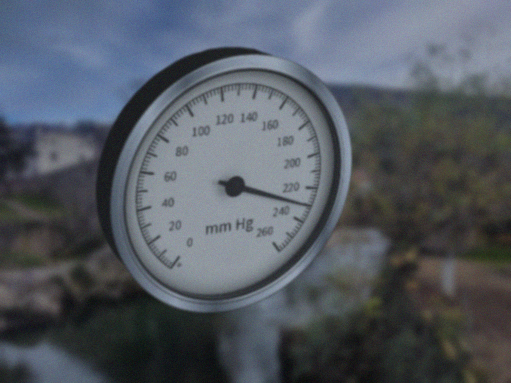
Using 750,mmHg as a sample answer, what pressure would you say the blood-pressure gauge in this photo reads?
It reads 230,mmHg
